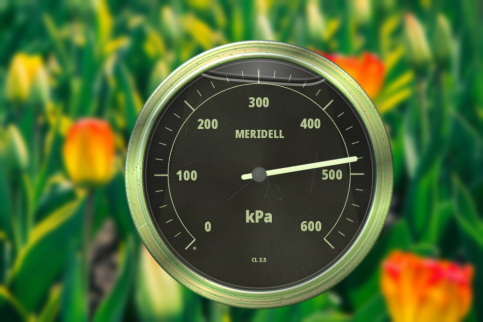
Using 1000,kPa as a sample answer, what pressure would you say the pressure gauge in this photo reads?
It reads 480,kPa
